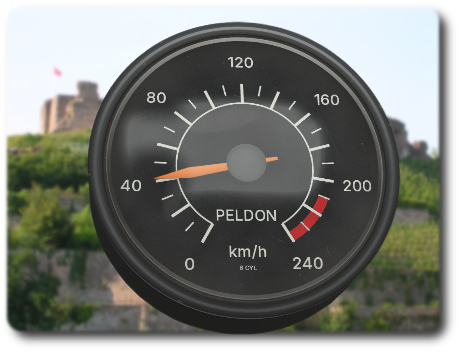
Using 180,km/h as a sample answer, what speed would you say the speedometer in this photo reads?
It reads 40,km/h
